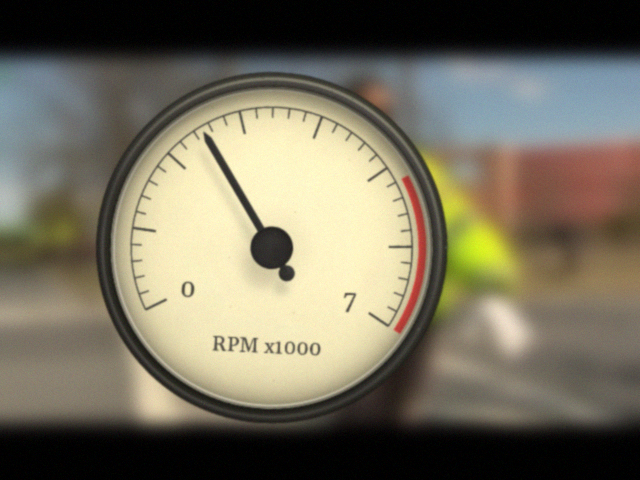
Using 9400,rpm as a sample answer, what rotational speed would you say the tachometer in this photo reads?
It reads 2500,rpm
